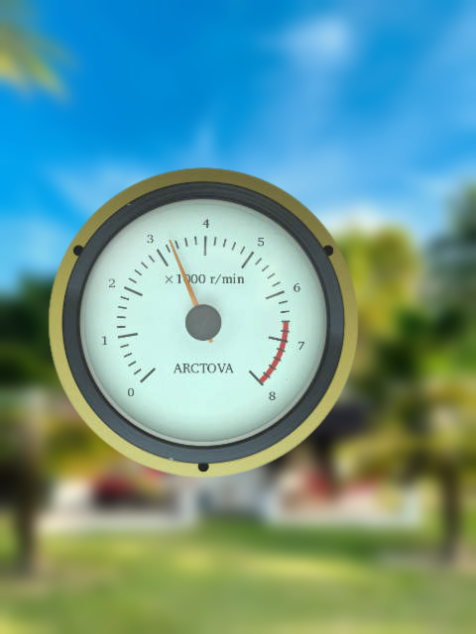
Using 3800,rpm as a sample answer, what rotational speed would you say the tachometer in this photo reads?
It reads 3300,rpm
